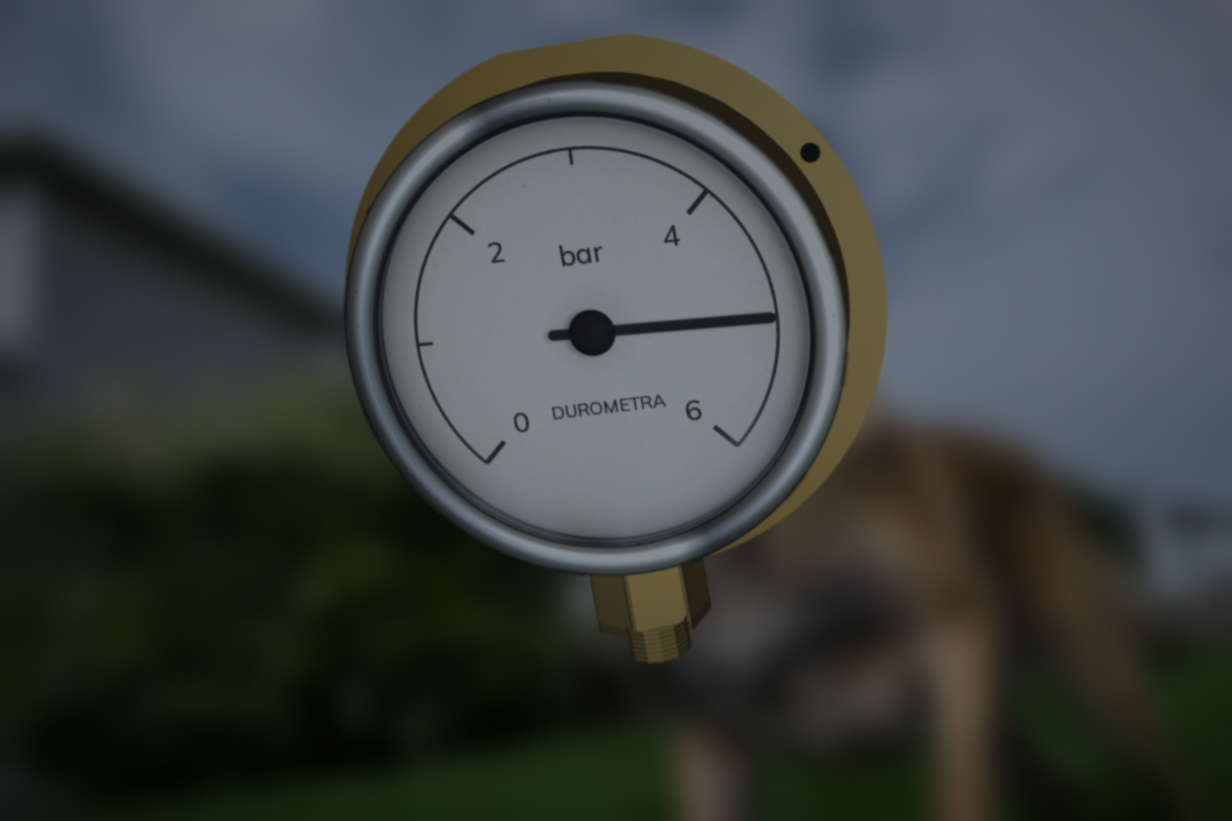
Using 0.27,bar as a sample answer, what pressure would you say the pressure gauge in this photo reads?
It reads 5,bar
